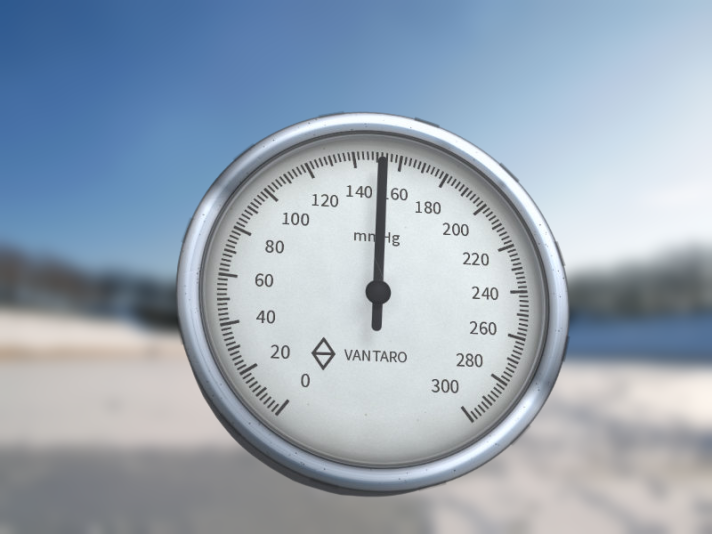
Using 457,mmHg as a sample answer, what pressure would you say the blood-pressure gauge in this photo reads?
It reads 152,mmHg
